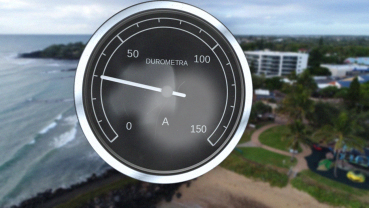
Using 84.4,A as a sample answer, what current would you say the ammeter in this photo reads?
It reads 30,A
